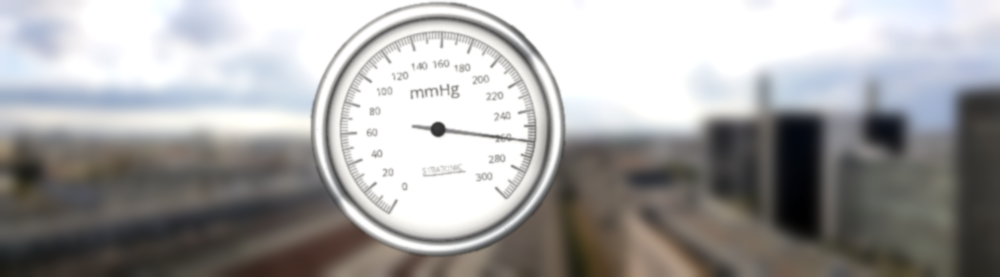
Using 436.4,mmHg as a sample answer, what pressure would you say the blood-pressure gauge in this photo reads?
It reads 260,mmHg
